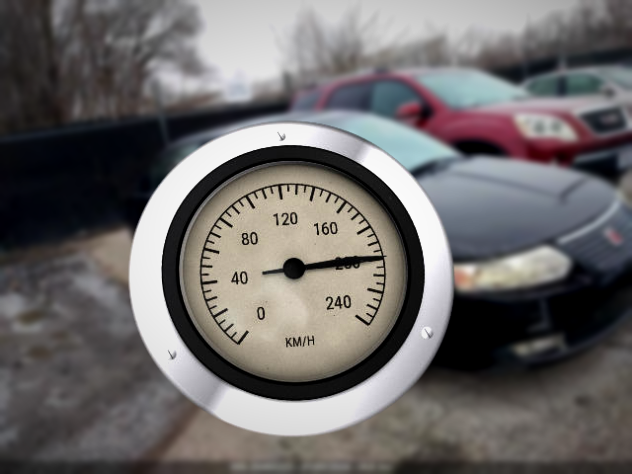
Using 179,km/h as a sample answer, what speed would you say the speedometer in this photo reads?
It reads 200,km/h
